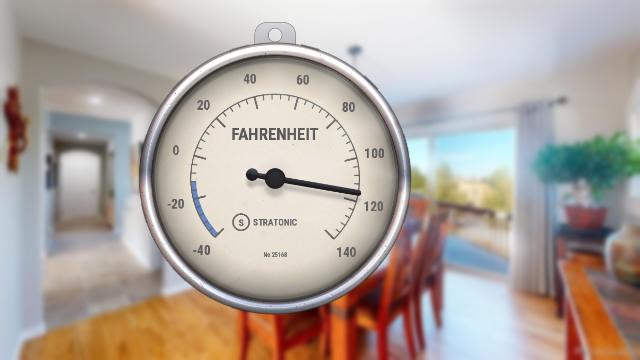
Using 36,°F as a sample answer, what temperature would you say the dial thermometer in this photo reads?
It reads 116,°F
